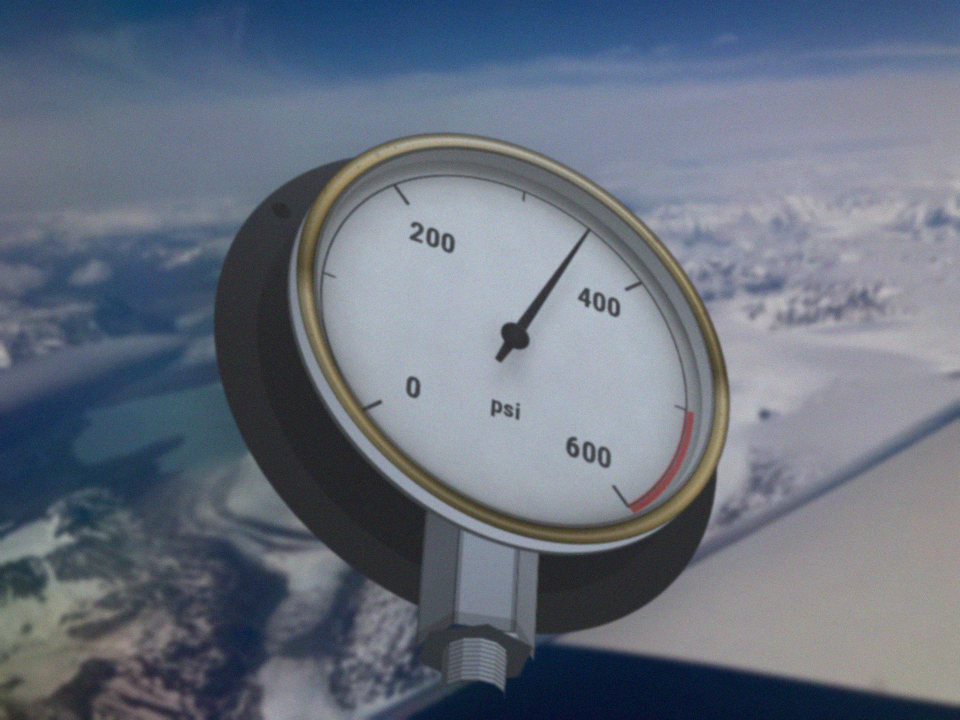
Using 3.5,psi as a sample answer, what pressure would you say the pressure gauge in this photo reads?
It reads 350,psi
